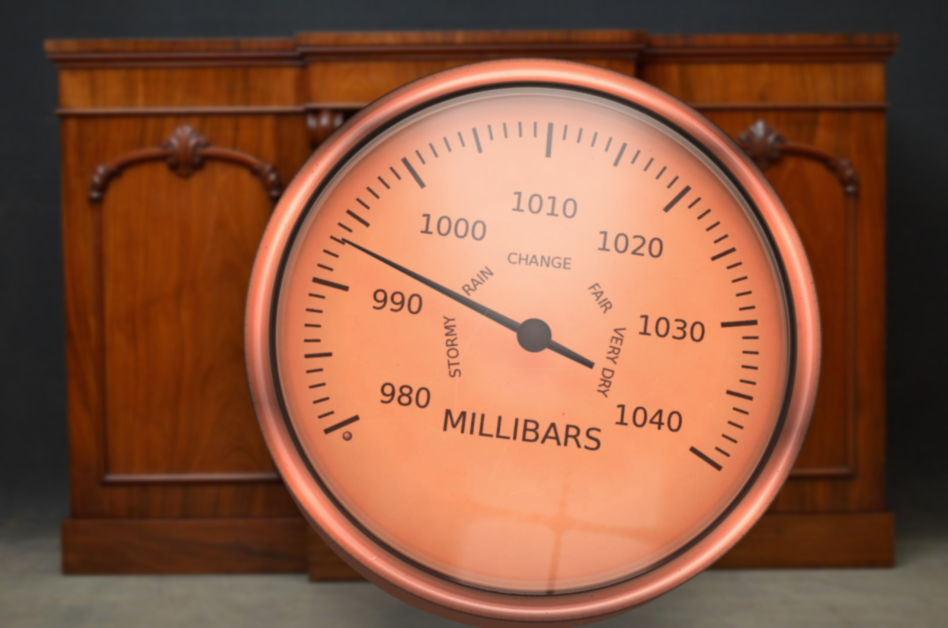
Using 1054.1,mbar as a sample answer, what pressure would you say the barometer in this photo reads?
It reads 993,mbar
